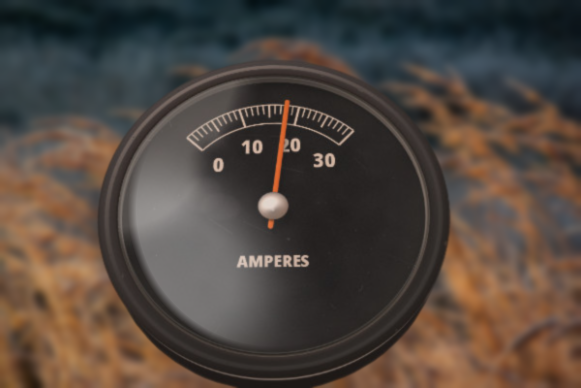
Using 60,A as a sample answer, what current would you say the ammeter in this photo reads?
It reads 18,A
